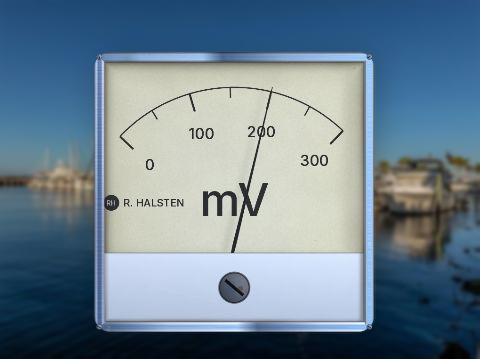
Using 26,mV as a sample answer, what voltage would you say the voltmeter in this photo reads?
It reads 200,mV
